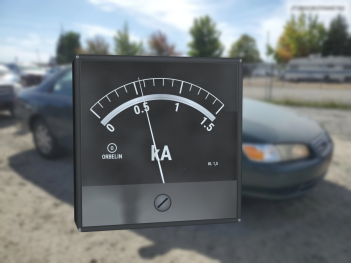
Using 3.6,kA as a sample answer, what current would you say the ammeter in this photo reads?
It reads 0.55,kA
